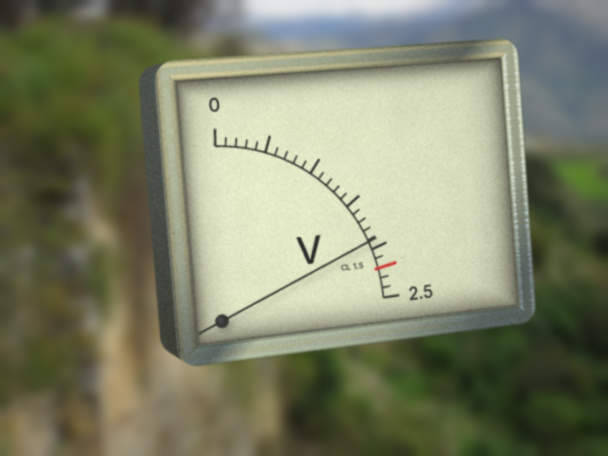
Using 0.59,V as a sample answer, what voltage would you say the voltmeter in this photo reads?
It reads 1.9,V
